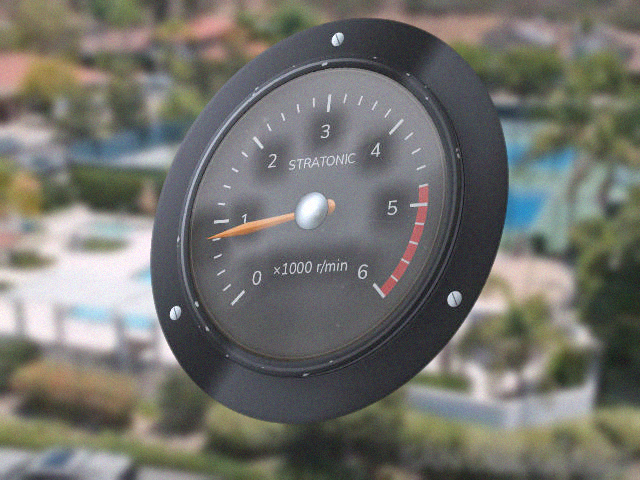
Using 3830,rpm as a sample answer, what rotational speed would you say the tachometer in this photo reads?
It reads 800,rpm
